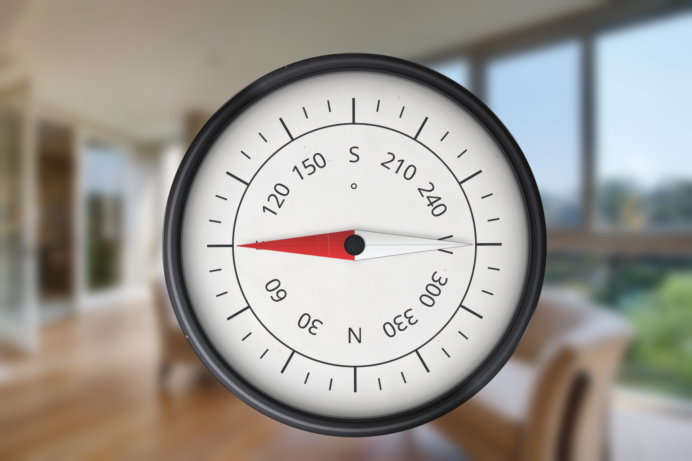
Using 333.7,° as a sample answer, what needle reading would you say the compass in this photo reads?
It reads 90,°
